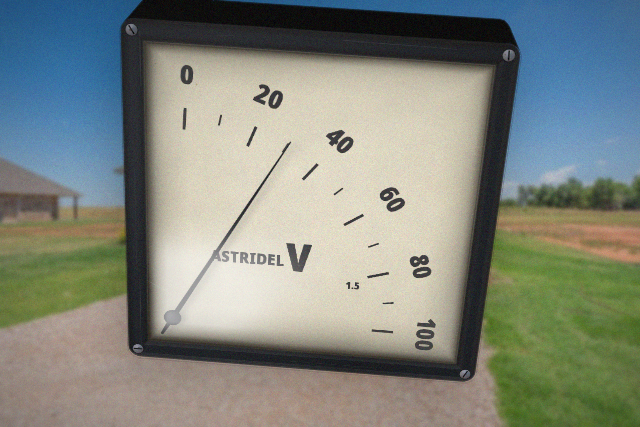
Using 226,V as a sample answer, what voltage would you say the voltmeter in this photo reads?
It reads 30,V
